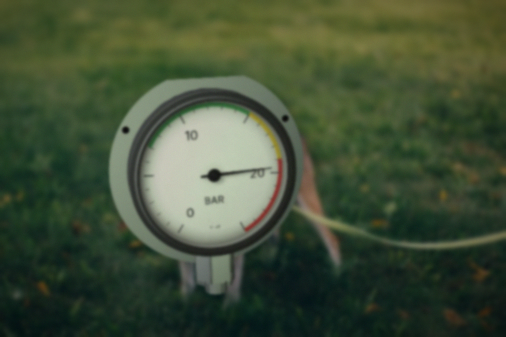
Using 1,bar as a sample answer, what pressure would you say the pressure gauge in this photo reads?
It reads 19.5,bar
